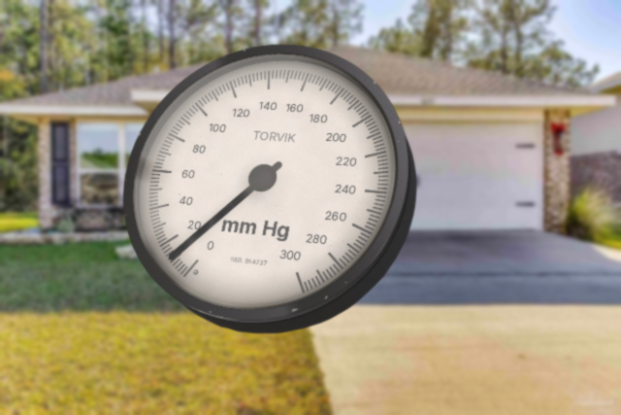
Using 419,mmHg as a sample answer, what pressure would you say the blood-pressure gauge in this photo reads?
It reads 10,mmHg
